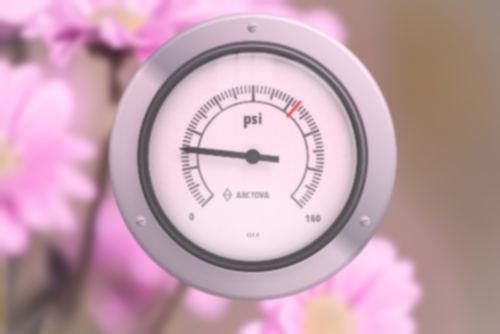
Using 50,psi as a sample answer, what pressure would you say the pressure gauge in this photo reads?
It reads 30,psi
